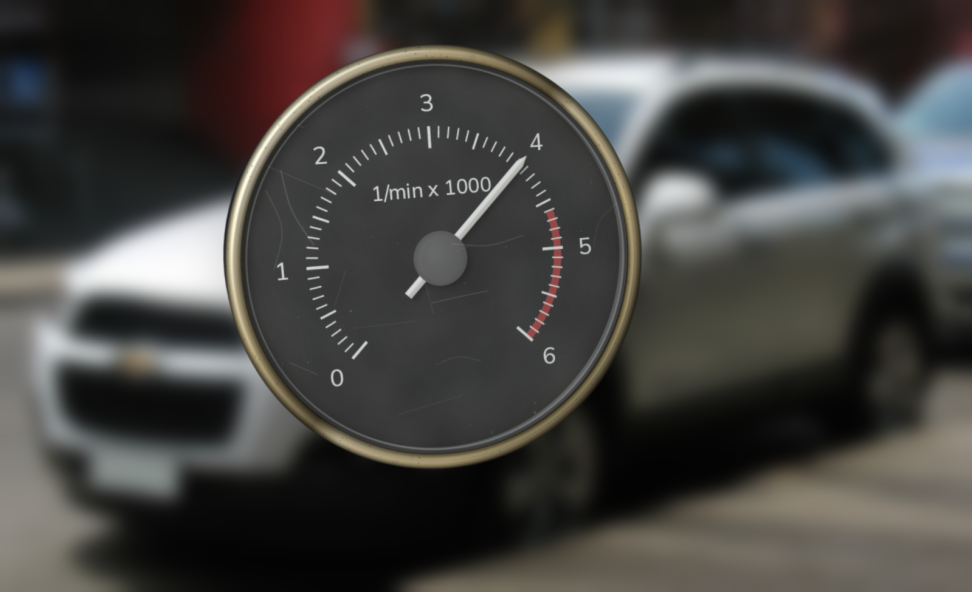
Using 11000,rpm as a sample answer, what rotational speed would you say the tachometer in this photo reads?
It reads 4000,rpm
